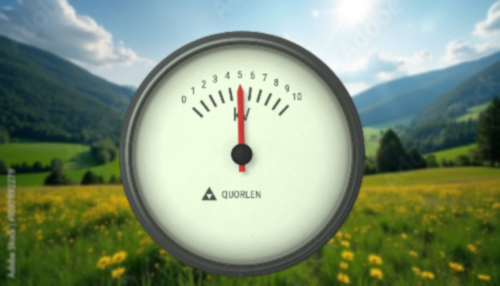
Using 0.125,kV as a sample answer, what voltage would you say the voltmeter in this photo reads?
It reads 5,kV
